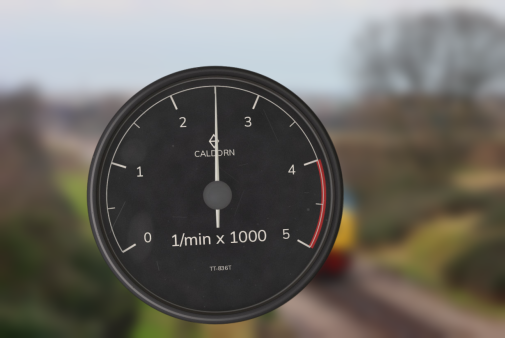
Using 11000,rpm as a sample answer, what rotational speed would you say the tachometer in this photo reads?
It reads 2500,rpm
